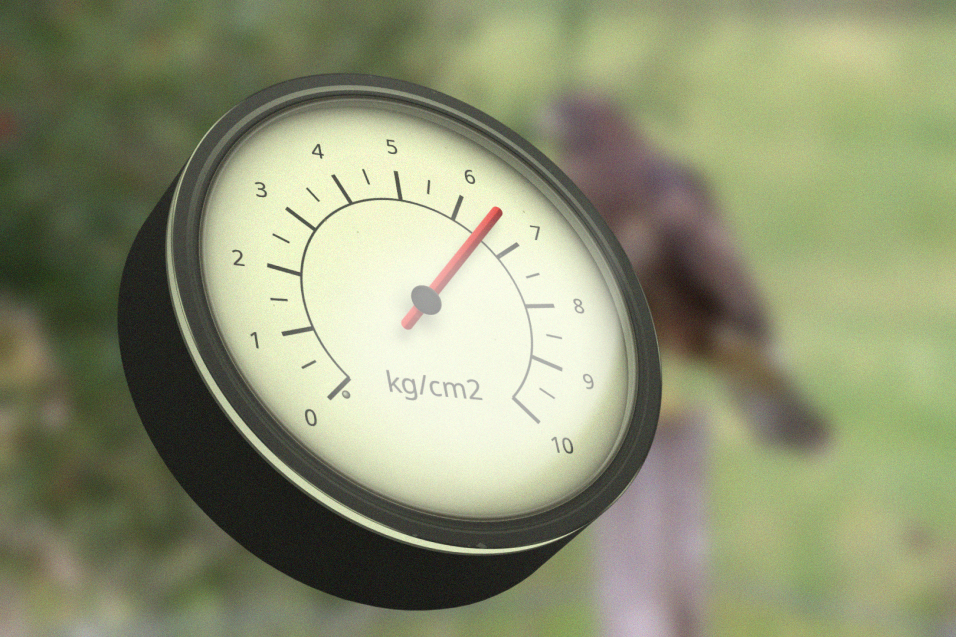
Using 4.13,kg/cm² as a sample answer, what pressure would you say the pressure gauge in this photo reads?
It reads 6.5,kg/cm²
